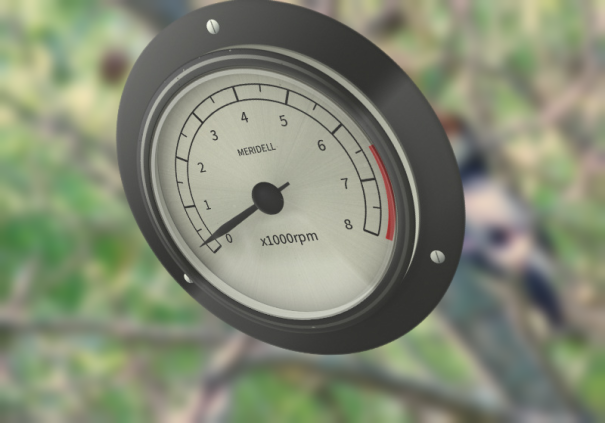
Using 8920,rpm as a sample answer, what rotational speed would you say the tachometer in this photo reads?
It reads 250,rpm
